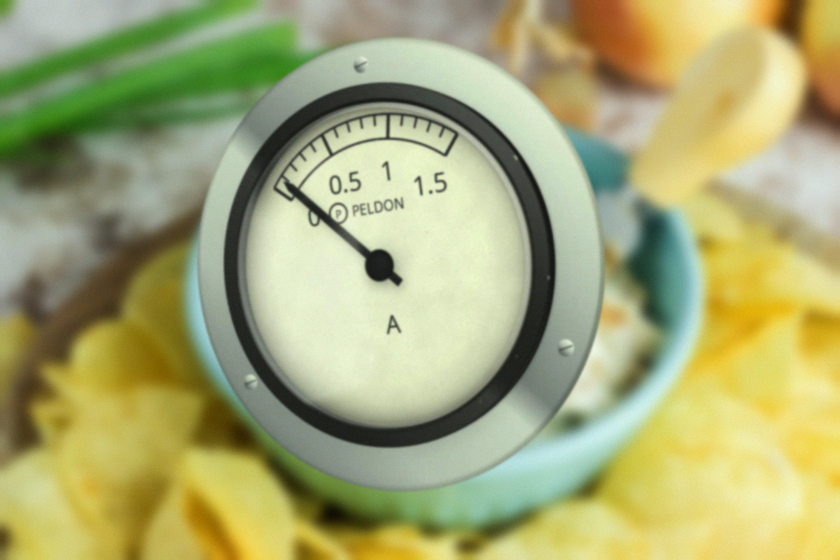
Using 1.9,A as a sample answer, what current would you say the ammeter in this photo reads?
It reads 0.1,A
